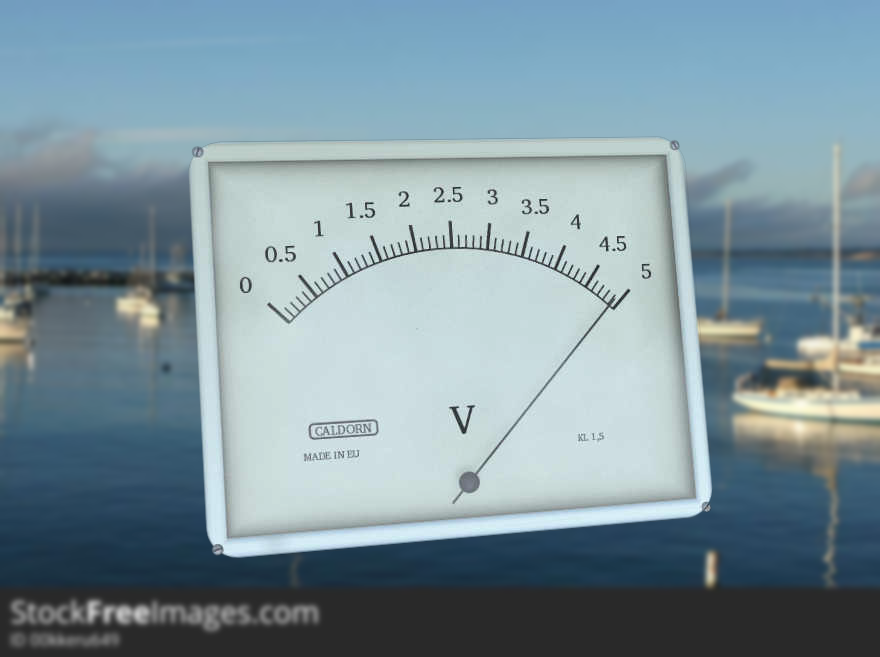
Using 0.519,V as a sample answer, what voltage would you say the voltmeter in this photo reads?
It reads 4.9,V
